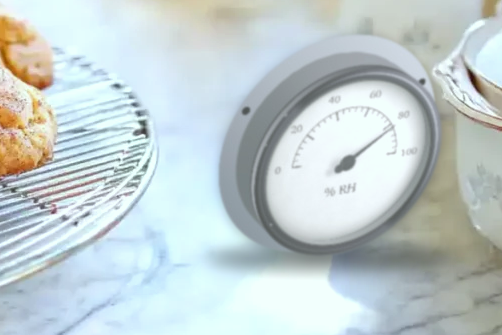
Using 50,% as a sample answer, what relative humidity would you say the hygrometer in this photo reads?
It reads 80,%
